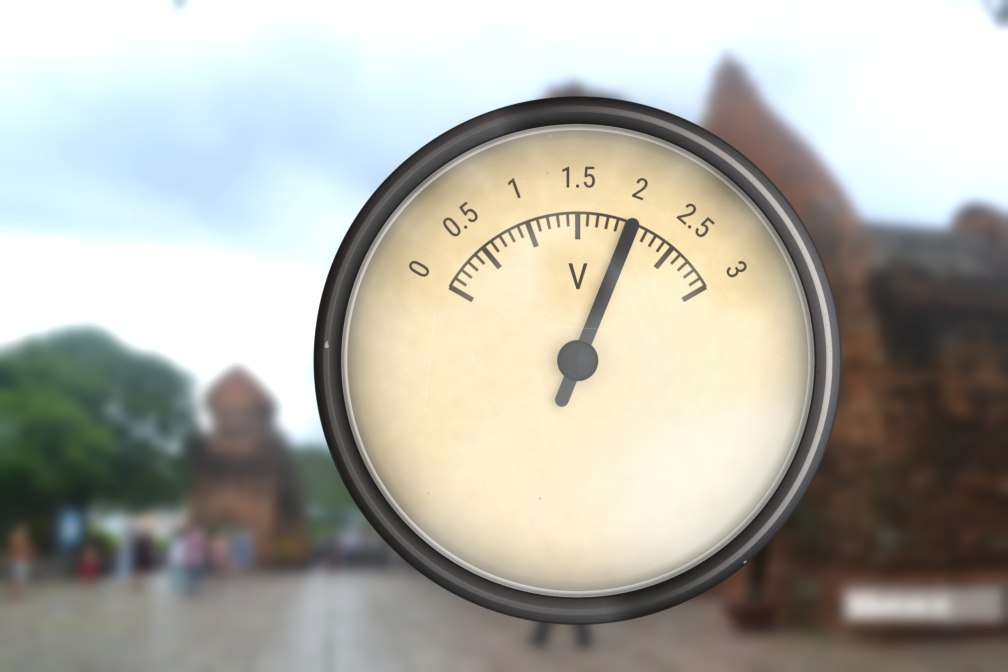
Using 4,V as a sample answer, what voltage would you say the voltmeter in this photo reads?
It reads 2.05,V
